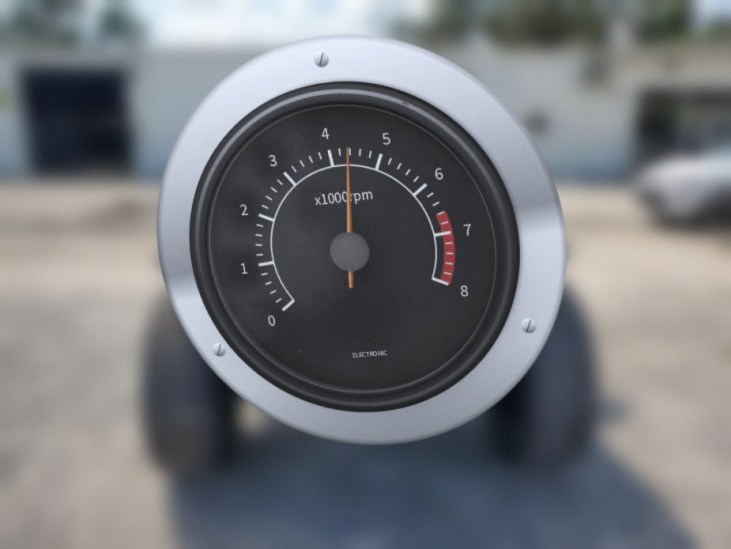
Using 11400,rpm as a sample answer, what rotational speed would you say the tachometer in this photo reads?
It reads 4400,rpm
